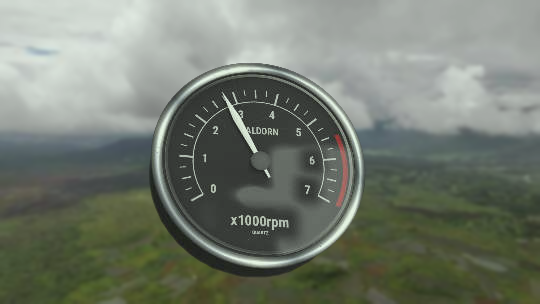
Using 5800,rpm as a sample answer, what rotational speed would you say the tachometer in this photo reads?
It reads 2750,rpm
